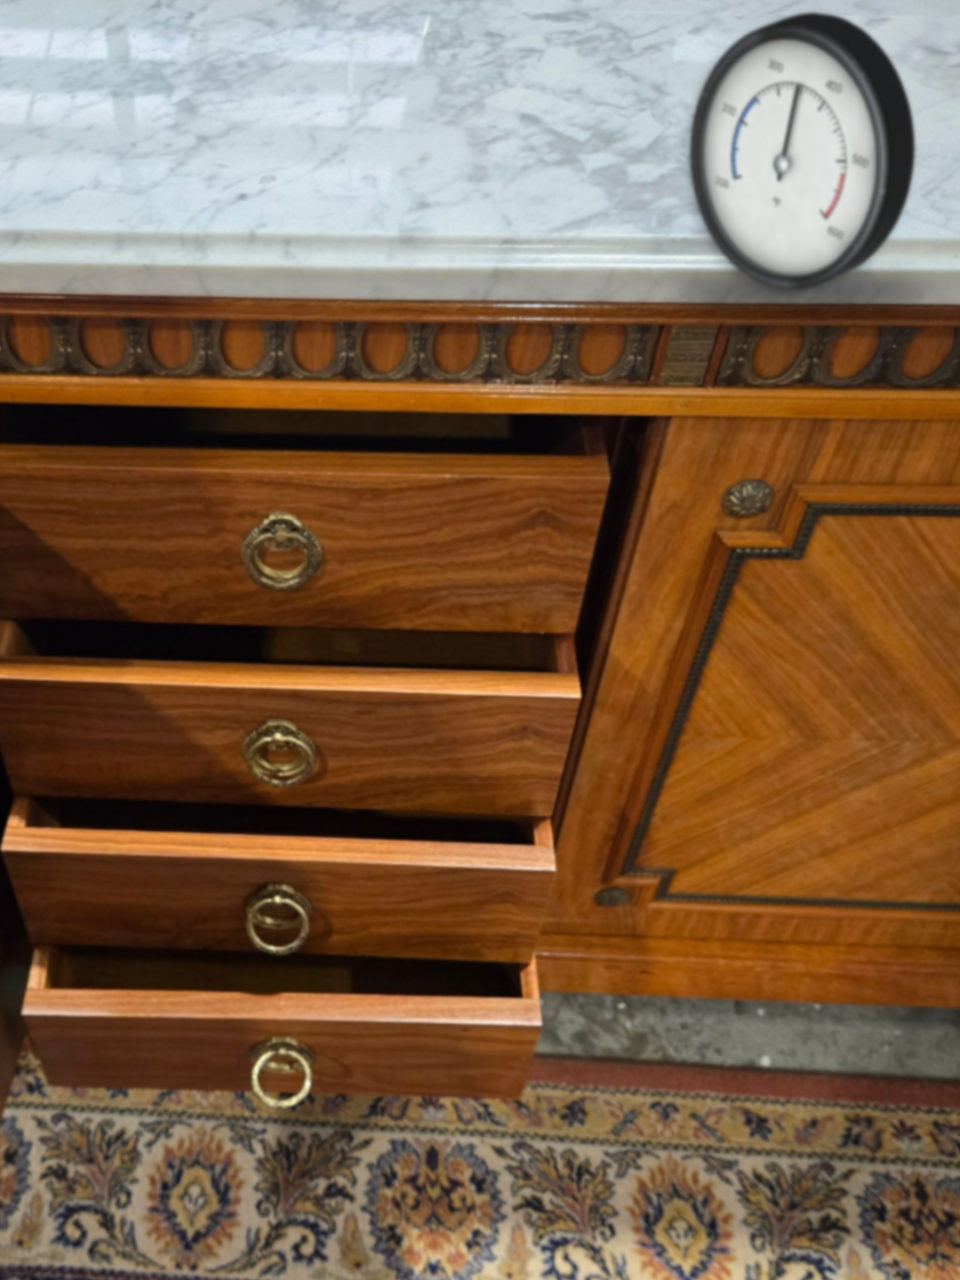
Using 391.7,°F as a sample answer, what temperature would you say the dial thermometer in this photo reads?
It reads 350,°F
